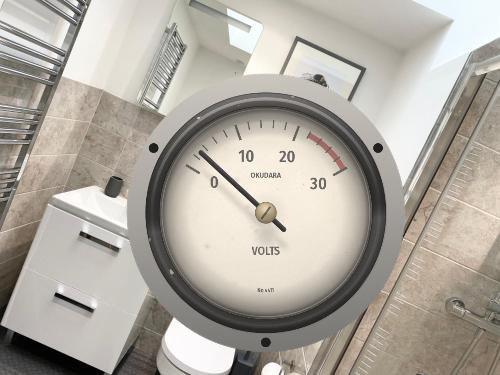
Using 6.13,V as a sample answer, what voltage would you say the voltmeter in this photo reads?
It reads 3,V
